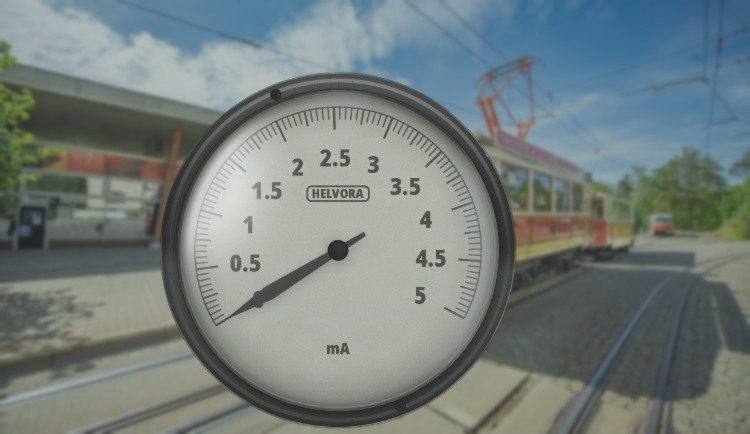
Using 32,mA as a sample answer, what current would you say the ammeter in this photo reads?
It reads 0,mA
